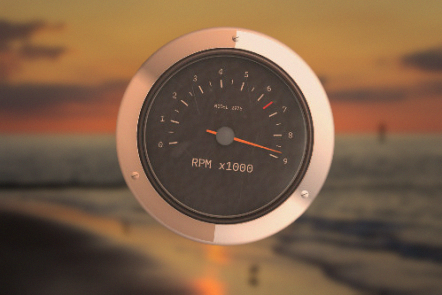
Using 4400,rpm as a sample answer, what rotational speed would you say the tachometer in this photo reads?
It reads 8750,rpm
